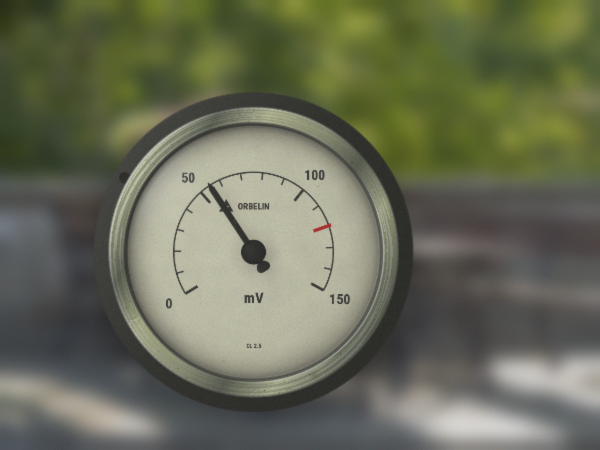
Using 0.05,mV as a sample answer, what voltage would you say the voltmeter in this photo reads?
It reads 55,mV
